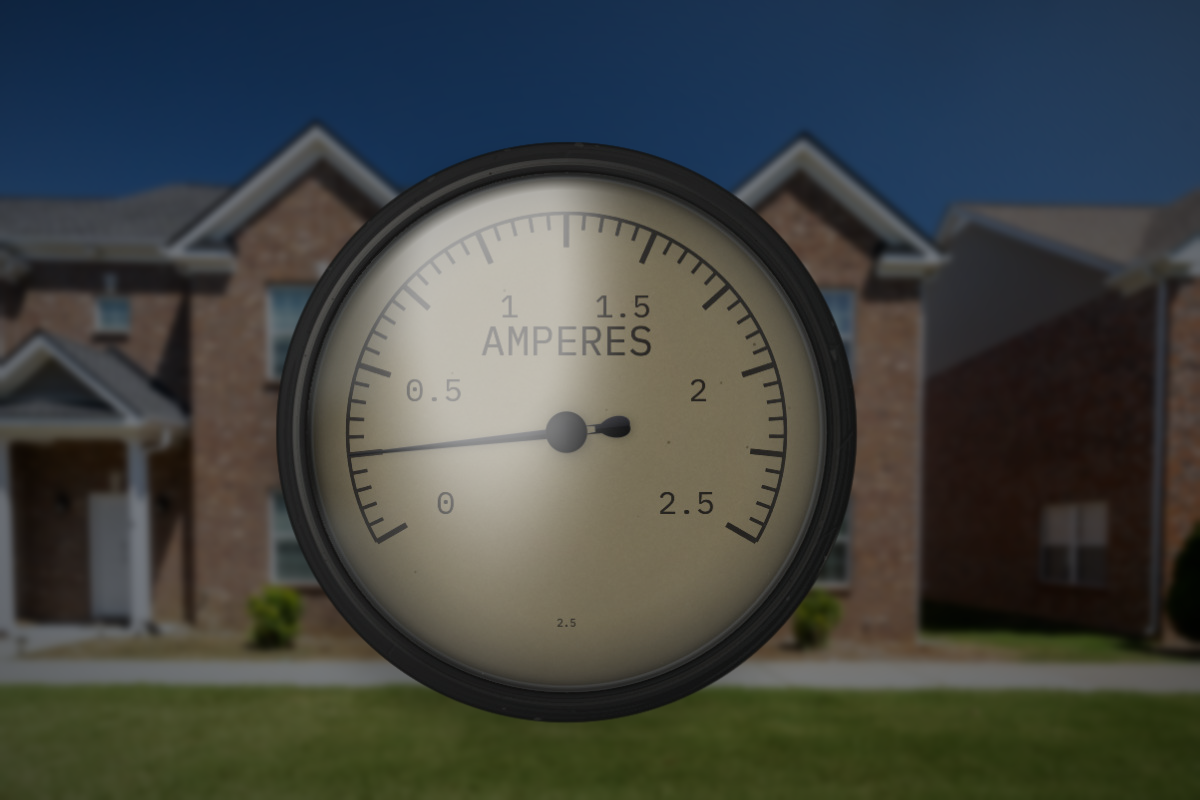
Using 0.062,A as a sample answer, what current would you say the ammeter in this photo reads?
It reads 0.25,A
